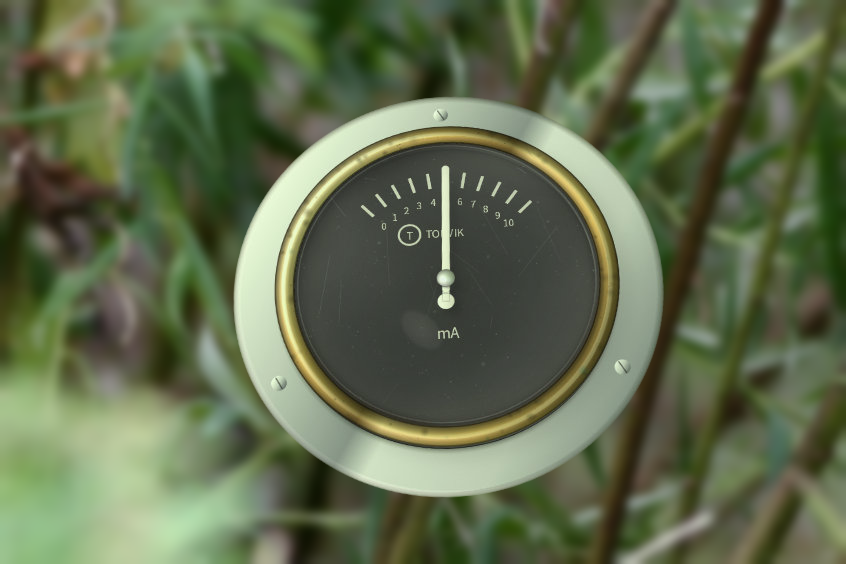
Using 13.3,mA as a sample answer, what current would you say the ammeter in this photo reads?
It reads 5,mA
